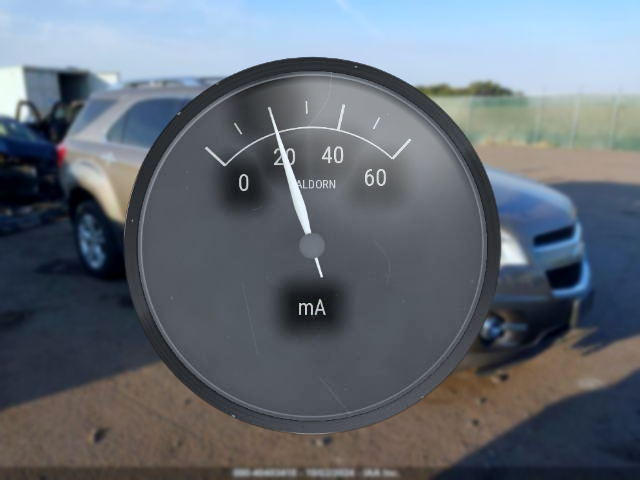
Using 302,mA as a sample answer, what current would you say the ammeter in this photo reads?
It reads 20,mA
